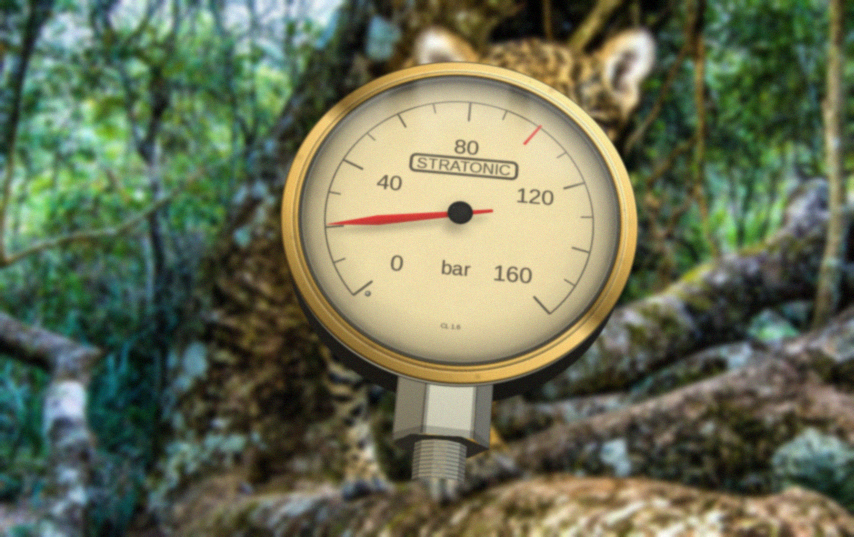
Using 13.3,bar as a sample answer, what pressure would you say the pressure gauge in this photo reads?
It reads 20,bar
